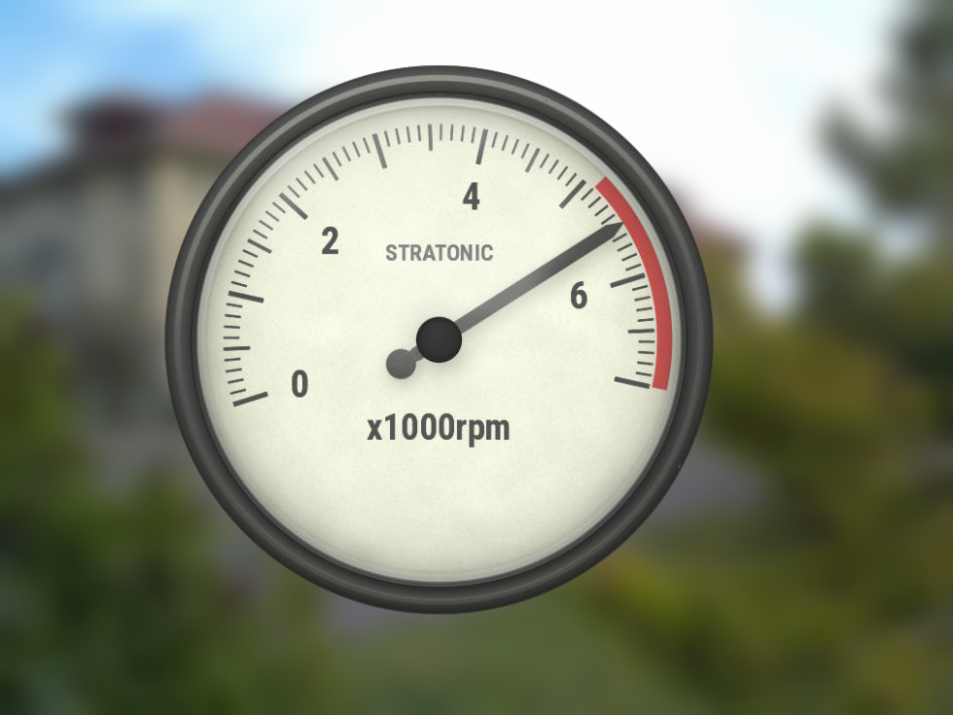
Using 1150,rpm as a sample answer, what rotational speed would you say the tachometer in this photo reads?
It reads 5500,rpm
